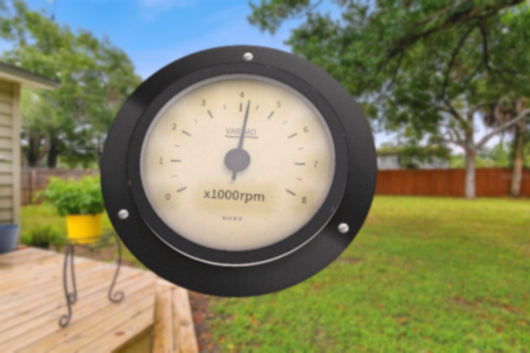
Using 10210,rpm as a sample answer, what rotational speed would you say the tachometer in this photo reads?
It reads 4250,rpm
